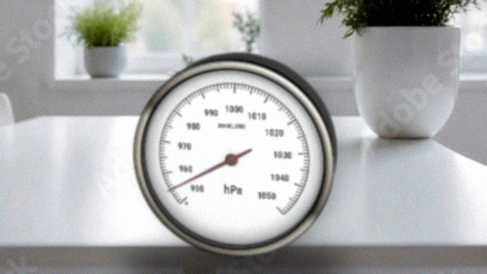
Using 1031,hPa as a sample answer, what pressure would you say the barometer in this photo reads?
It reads 955,hPa
